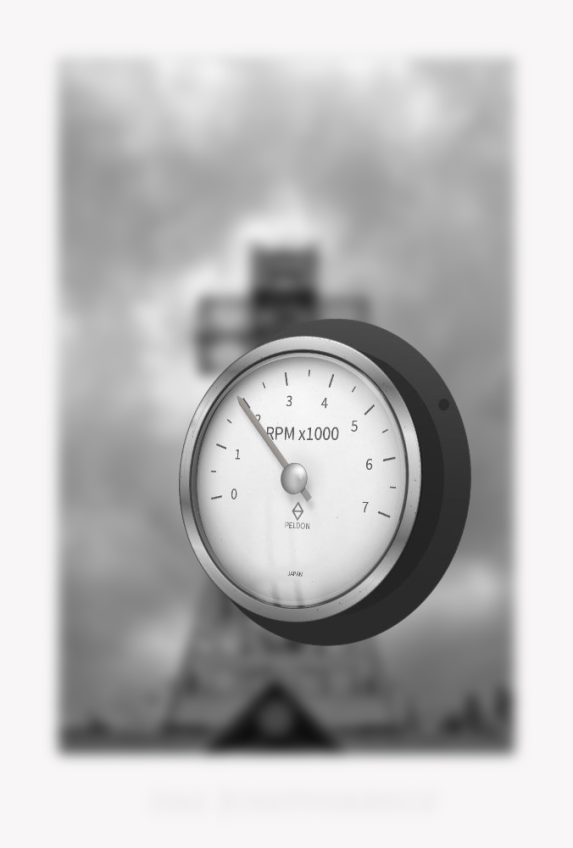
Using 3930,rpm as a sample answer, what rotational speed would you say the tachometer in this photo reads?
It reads 2000,rpm
